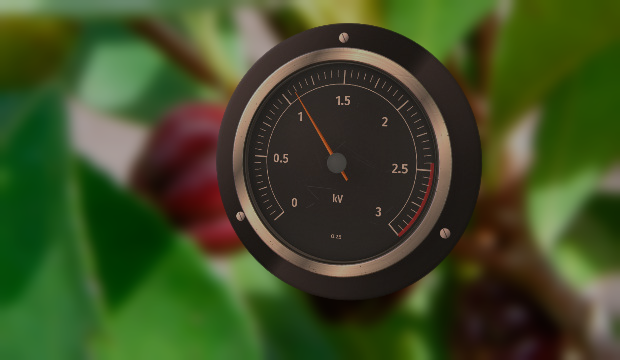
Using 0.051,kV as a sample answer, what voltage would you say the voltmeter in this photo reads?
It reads 1.1,kV
